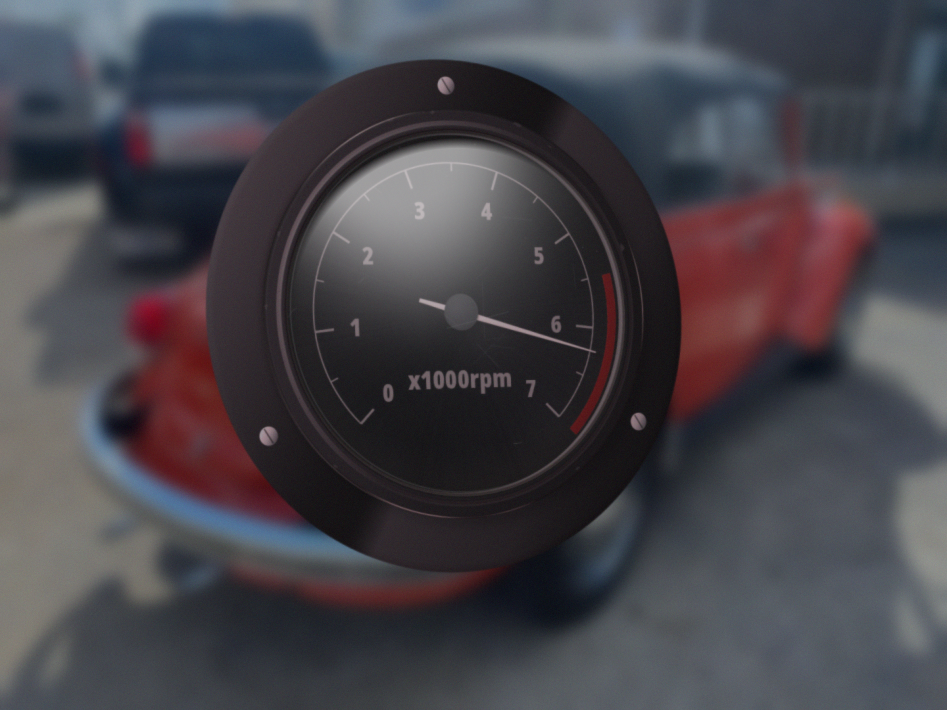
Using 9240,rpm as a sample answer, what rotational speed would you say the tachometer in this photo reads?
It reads 6250,rpm
